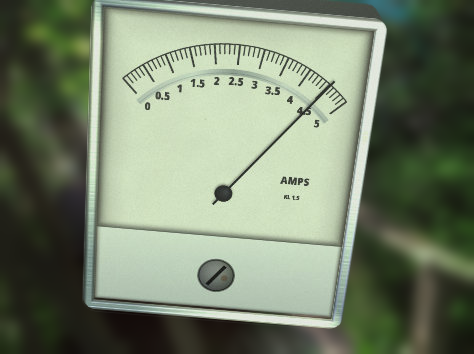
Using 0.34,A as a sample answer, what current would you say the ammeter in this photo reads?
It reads 4.5,A
